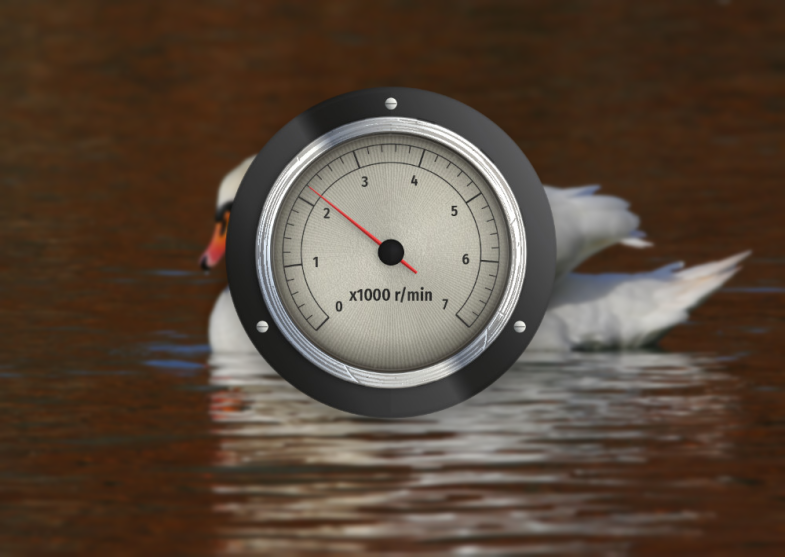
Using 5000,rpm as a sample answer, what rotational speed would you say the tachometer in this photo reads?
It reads 2200,rpm
